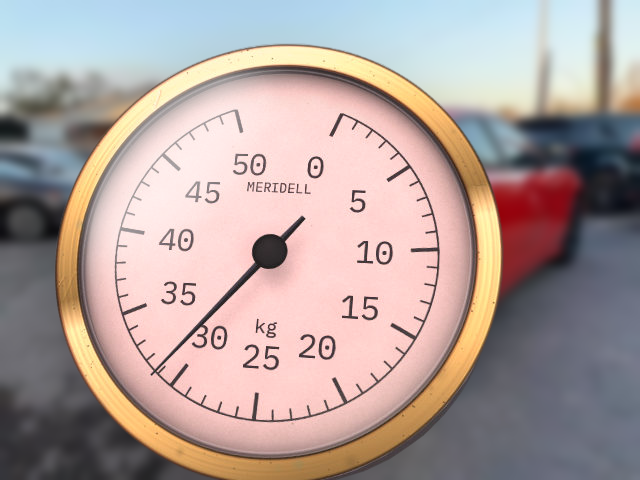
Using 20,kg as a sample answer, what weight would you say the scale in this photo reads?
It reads 31,kg
